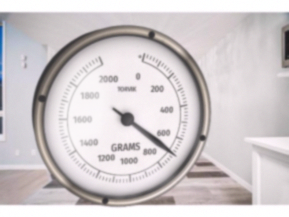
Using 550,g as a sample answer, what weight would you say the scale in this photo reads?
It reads 700,g
